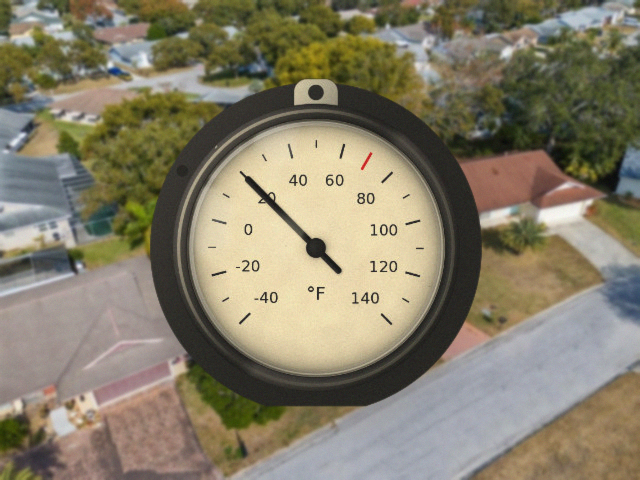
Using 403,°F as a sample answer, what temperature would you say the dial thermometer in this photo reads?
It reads 20,°F
